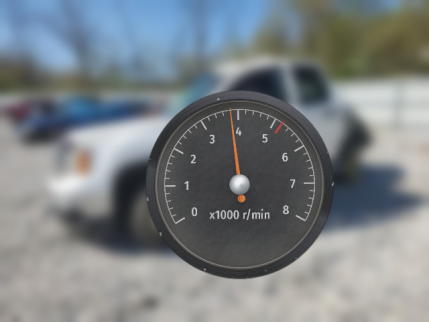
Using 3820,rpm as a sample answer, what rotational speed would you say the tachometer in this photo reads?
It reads 3800,rpm
